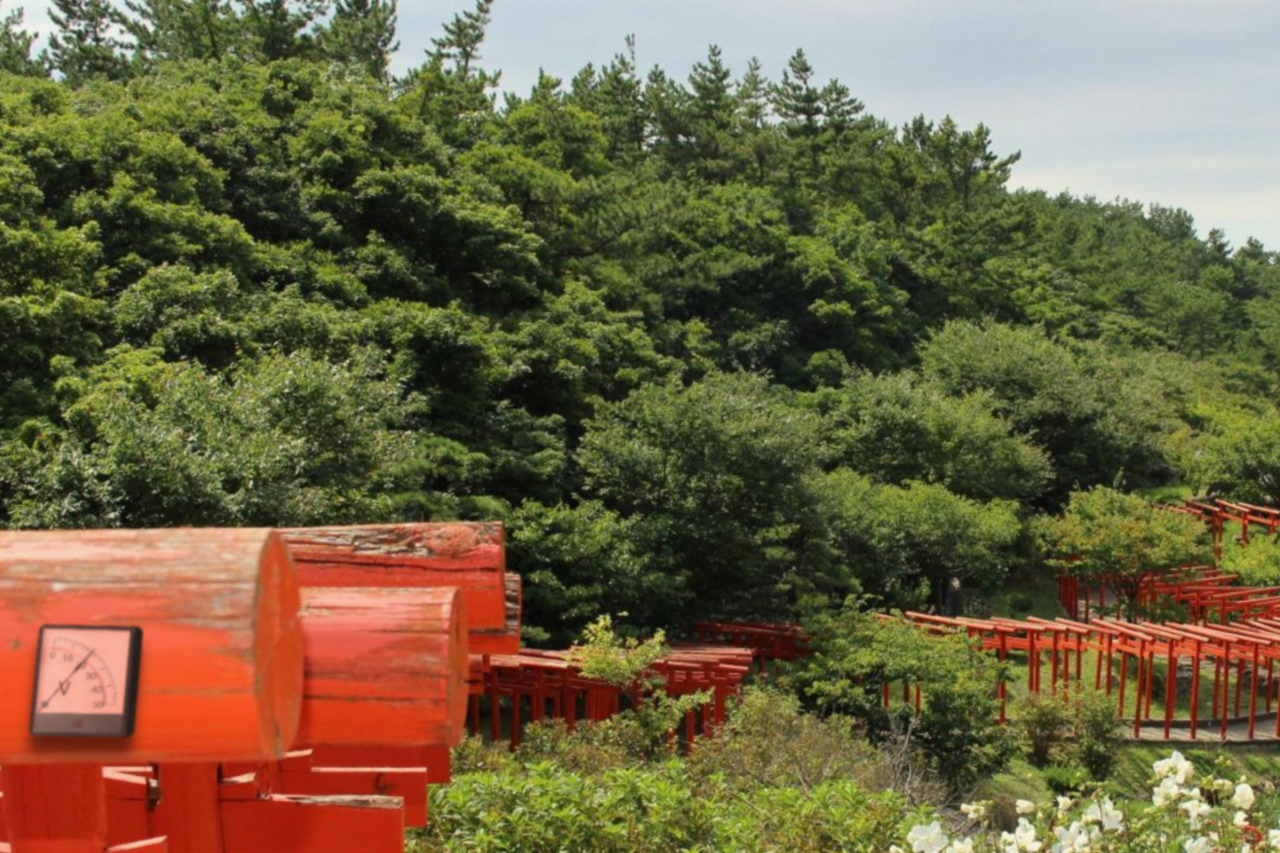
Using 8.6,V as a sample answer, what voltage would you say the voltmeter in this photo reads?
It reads 20,V
